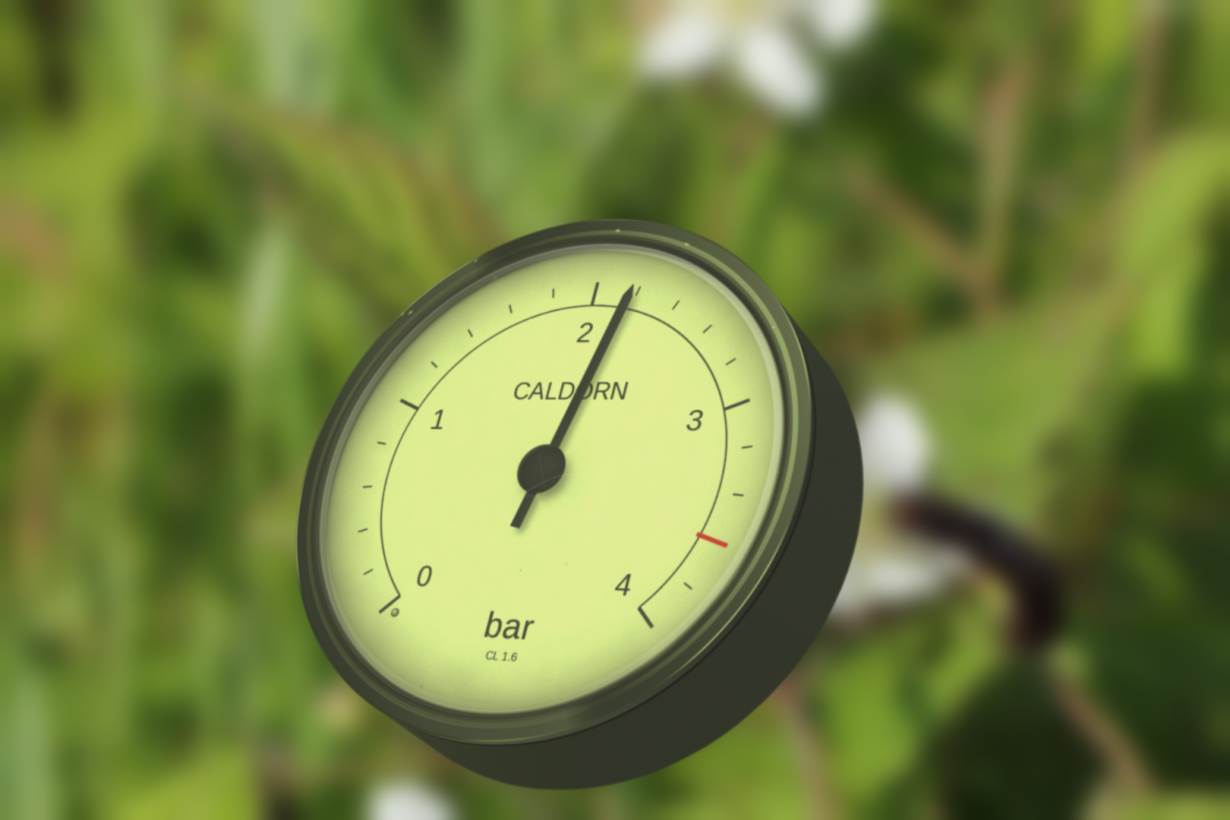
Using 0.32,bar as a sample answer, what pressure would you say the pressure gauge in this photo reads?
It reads 2.2,bar
